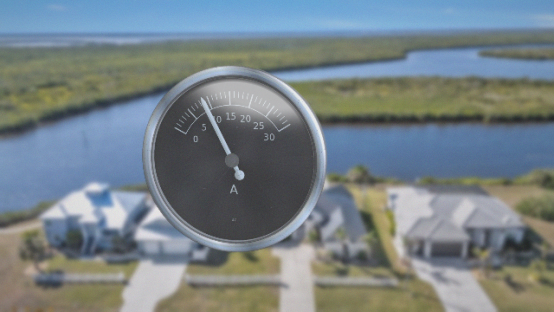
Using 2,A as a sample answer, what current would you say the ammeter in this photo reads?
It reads 9,A
